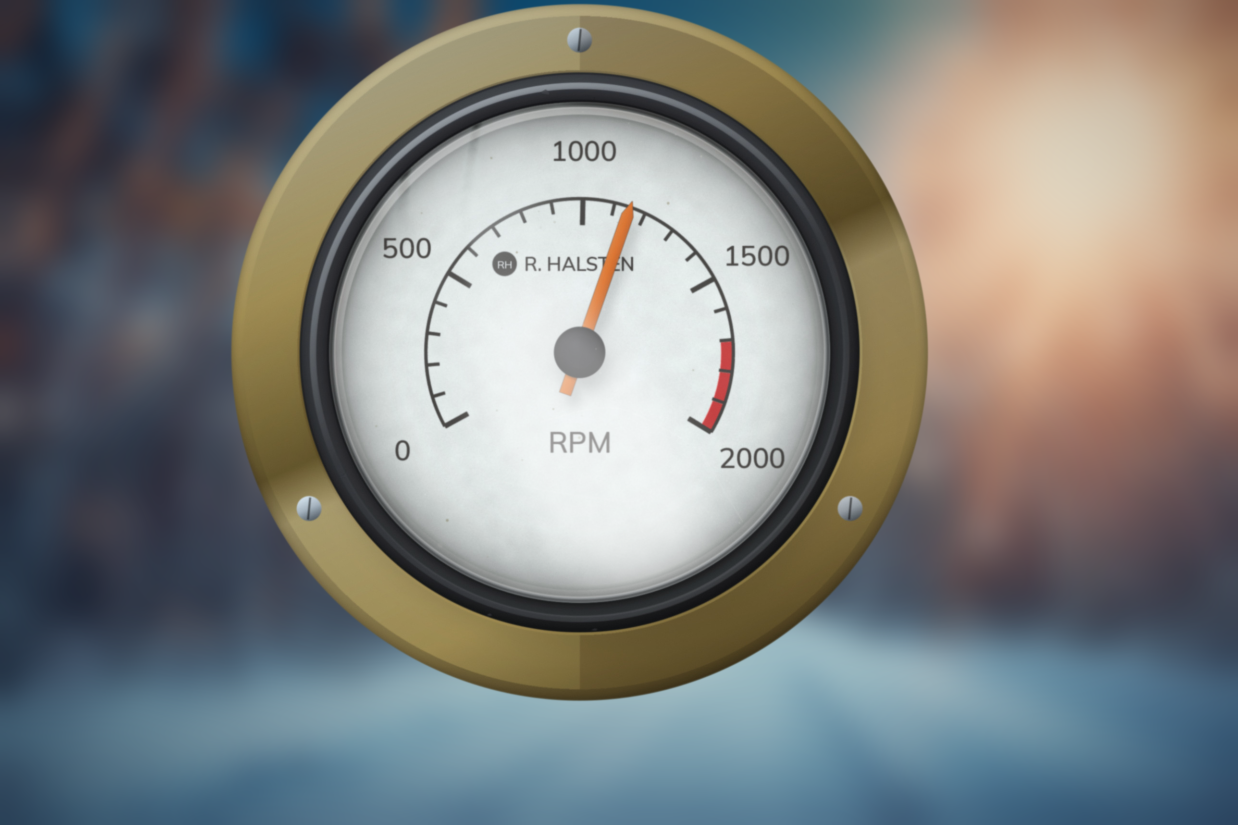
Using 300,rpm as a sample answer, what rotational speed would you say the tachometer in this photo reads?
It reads 1150,rpm
